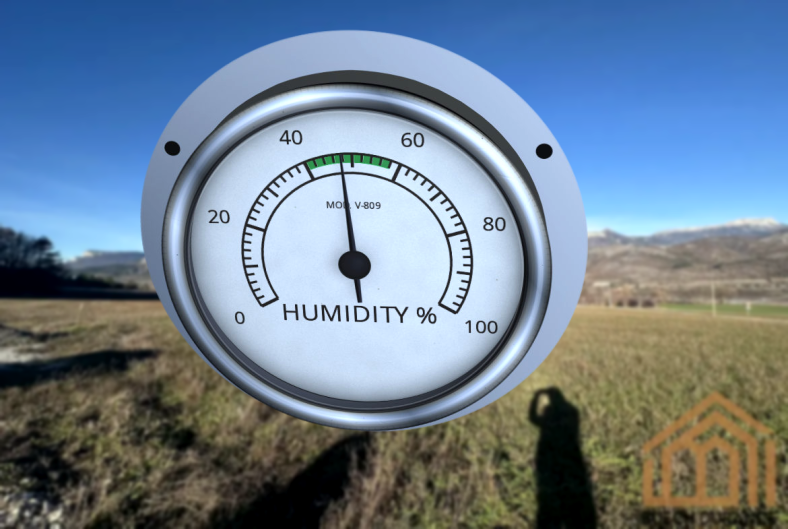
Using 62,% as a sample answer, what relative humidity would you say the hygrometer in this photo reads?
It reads 48,%
